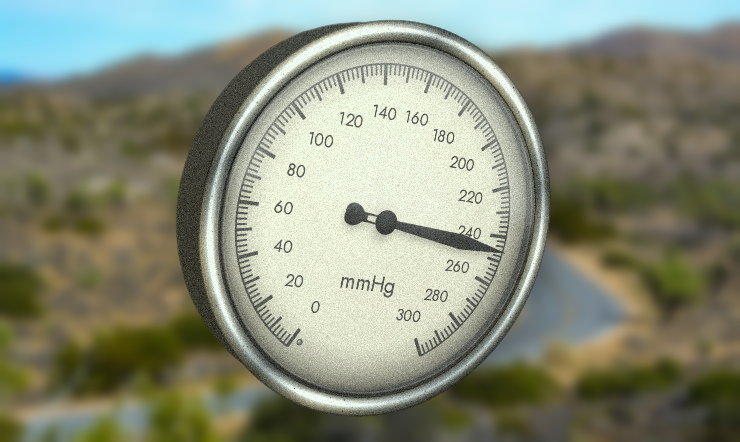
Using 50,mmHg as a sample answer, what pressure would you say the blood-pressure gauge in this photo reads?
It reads 246,mmHg
